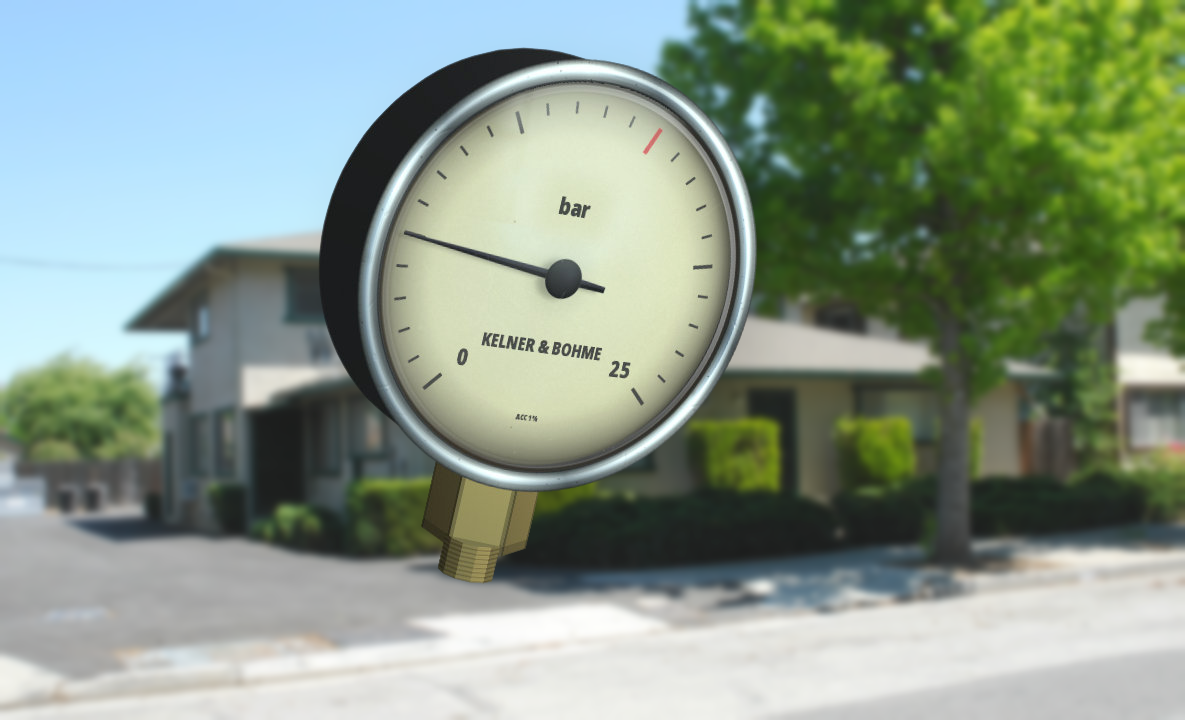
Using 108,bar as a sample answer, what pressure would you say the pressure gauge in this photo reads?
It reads 5,bar
